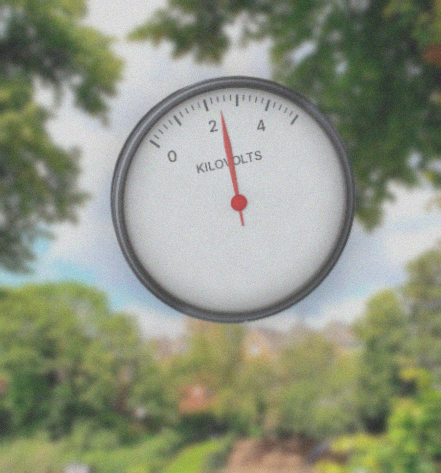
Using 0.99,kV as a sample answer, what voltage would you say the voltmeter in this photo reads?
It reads 2.4,kV
